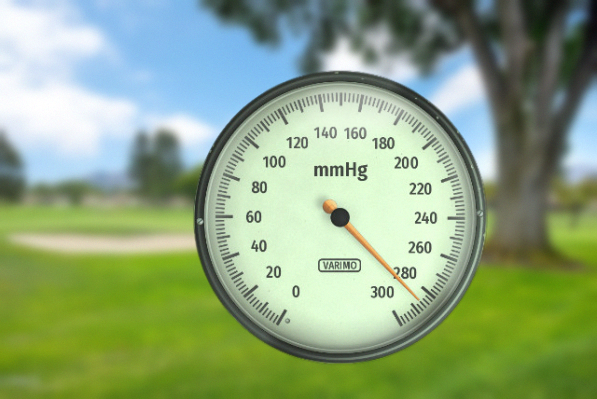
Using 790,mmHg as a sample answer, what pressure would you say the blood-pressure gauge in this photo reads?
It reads 286,mmHg
